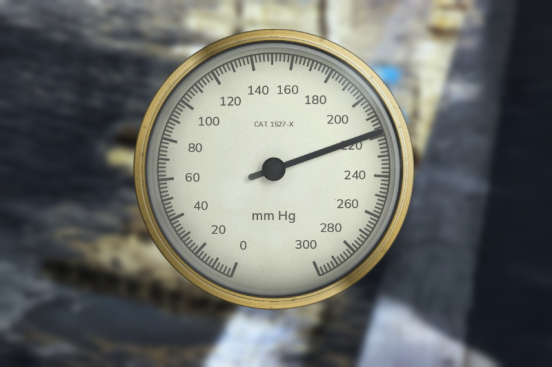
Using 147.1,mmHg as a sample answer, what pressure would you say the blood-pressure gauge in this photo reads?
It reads 218,mmHg
